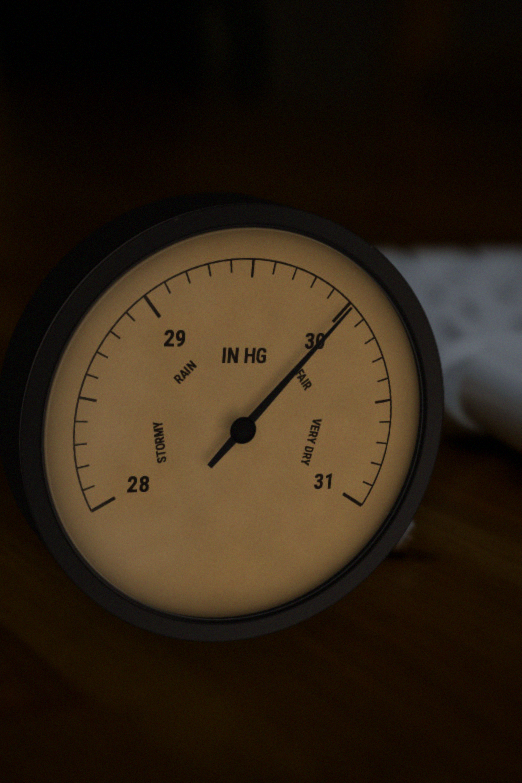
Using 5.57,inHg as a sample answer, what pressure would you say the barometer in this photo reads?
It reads 30,inHg
